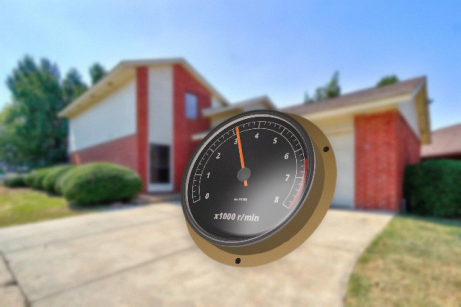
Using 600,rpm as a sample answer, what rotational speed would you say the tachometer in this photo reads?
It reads 3200,rpm
